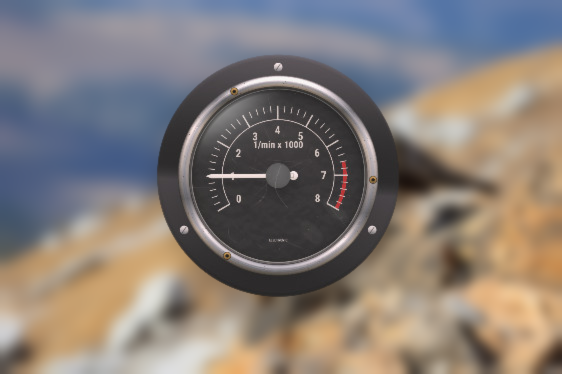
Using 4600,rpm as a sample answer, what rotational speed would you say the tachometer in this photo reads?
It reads 1000,rpm
